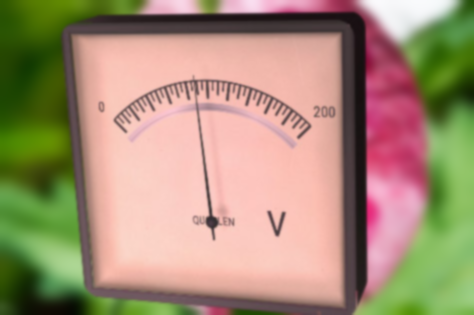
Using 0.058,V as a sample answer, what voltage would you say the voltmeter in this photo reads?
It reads 90,V
